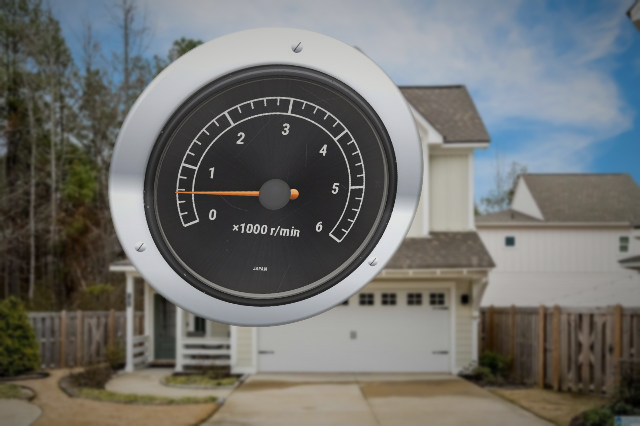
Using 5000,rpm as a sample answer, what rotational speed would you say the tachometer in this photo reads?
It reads 600,rpm
